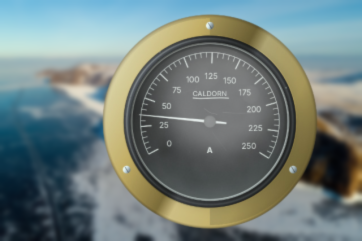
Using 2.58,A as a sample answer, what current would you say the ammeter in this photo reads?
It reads 35,A
